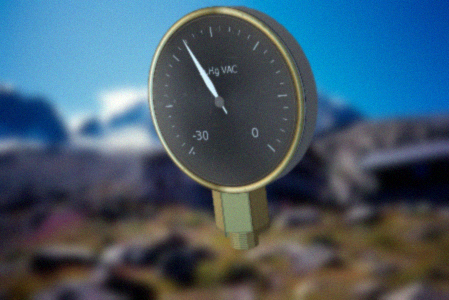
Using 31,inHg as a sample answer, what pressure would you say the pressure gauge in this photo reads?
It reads -18,inHg
